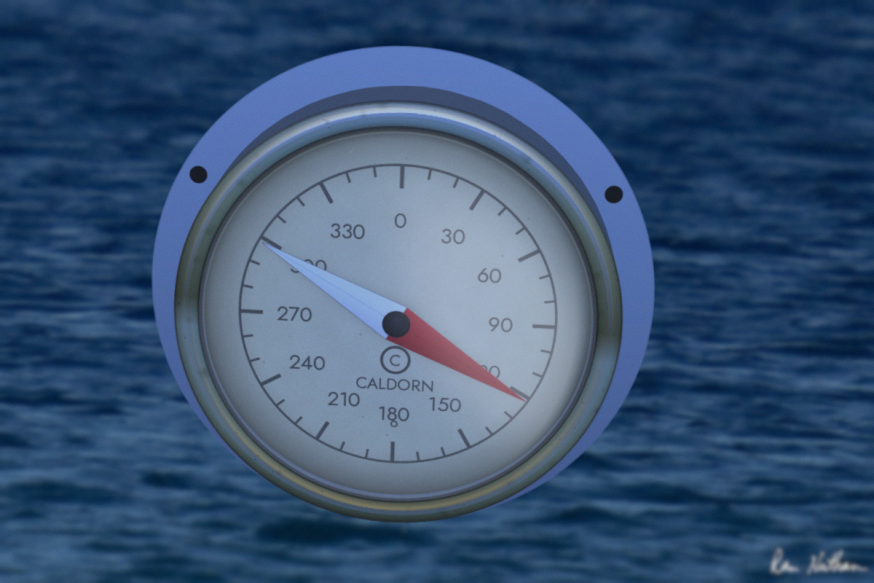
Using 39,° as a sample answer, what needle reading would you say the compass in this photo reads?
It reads 120,°
